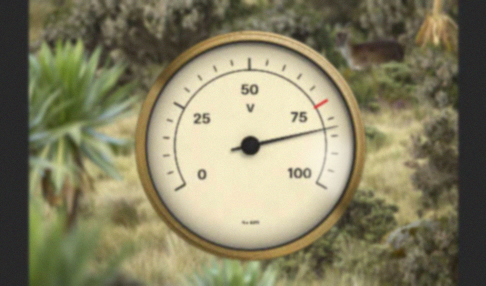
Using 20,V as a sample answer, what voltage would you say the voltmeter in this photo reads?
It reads 82.5,V
